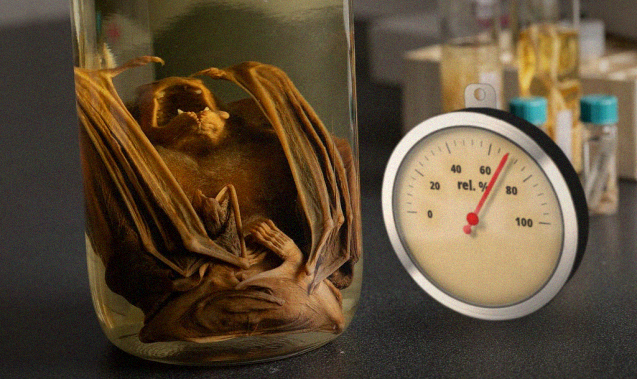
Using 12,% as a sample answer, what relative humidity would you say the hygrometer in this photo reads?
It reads 68,%
